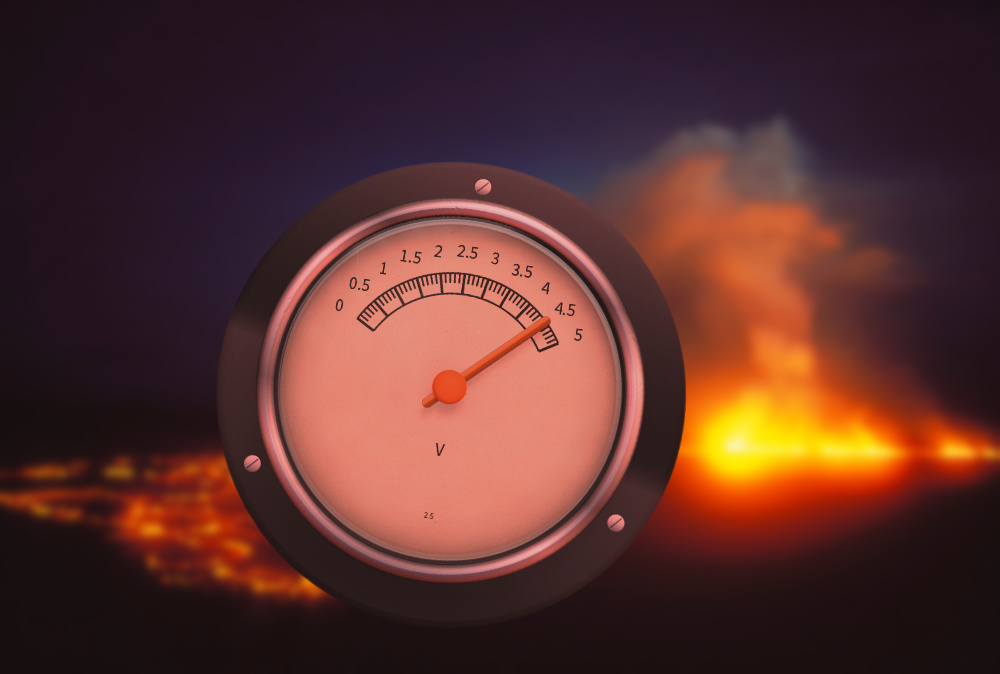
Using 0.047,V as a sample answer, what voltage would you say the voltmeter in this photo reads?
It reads 4.5,V
